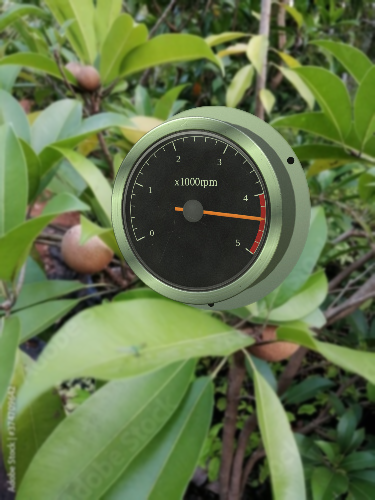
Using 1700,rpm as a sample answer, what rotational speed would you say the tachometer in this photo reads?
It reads 4400,rpm
